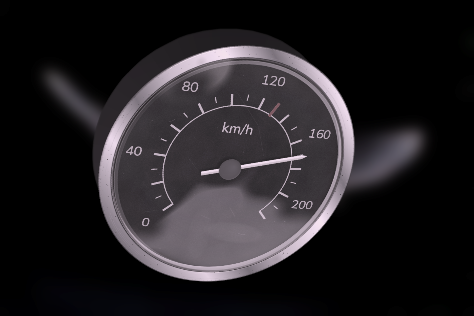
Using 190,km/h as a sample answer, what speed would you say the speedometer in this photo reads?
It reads 170,km/h
